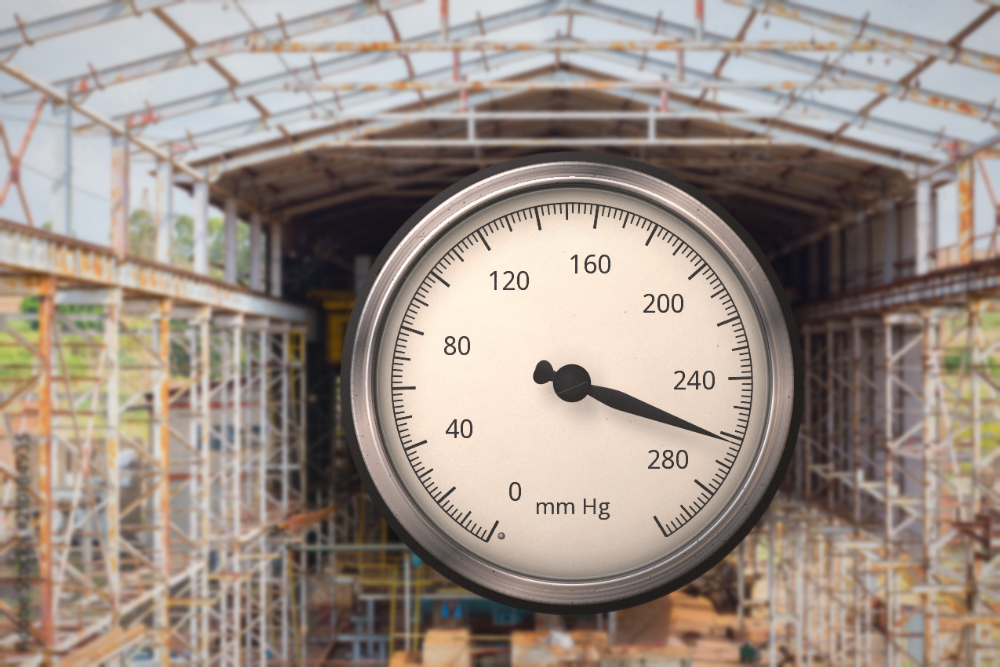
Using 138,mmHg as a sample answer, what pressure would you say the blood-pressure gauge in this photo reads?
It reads 262,mmHg
